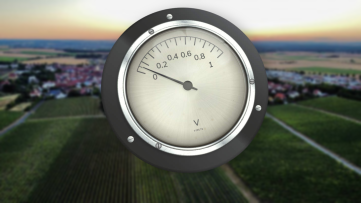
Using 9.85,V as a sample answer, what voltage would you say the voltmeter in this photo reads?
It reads 0.05,V
